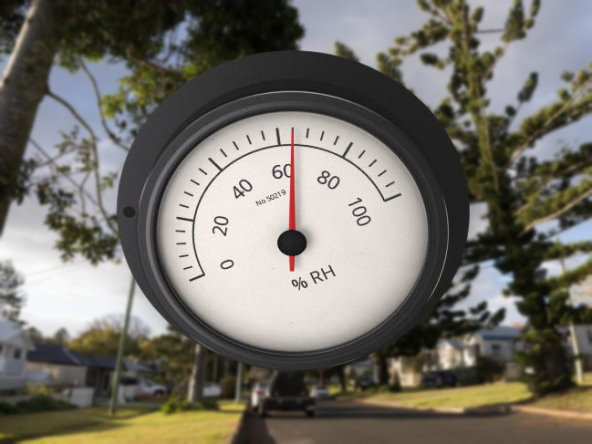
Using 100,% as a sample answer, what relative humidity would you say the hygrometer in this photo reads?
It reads 64,%
